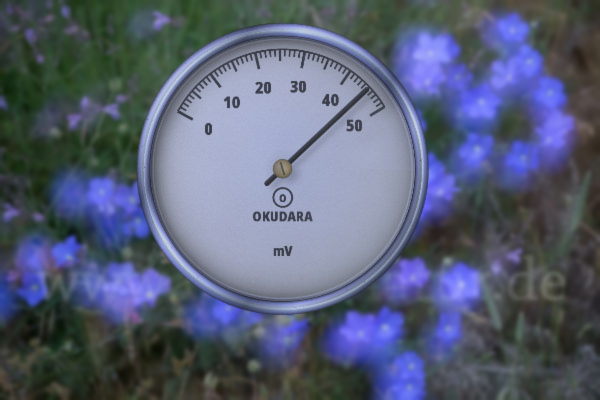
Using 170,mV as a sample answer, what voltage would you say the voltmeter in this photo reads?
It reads 45,mV
